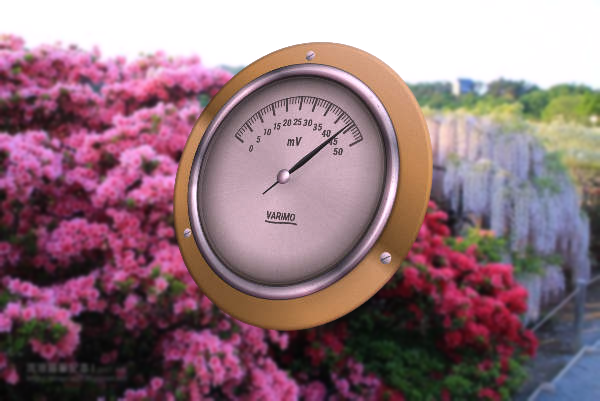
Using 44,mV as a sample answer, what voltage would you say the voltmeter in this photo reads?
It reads 45,mV
